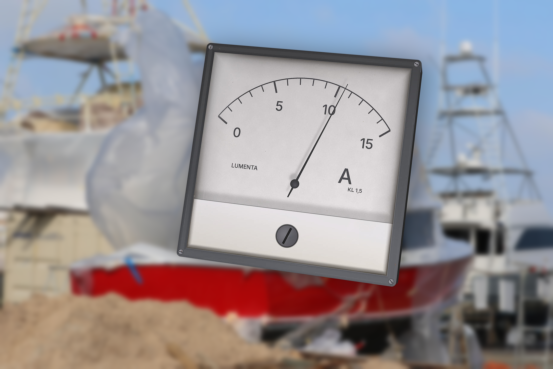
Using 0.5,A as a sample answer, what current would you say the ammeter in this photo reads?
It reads 10.5,A
